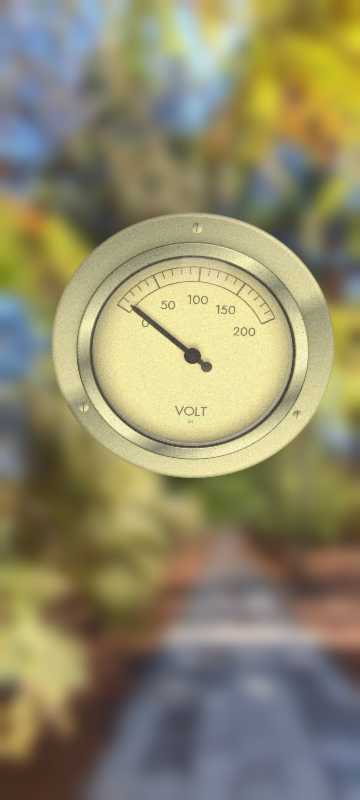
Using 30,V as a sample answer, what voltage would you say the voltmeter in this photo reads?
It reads 10,V
